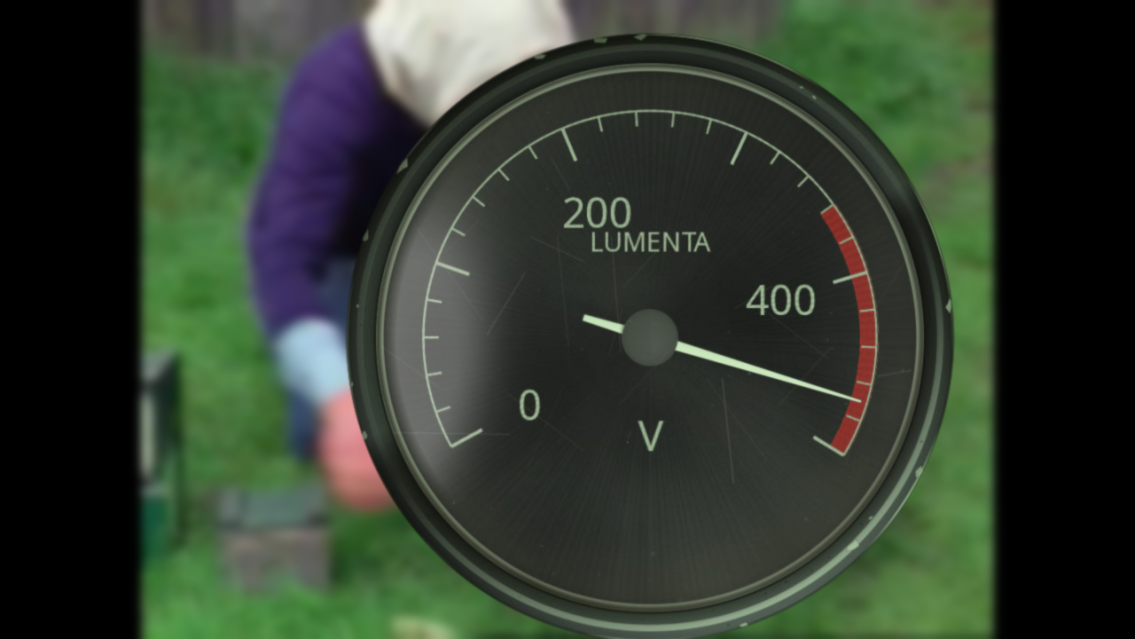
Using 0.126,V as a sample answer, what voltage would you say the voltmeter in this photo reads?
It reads 470,V
